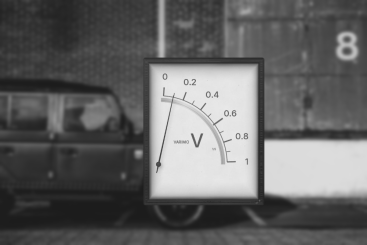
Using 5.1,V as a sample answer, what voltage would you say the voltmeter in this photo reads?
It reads 0.1,V
